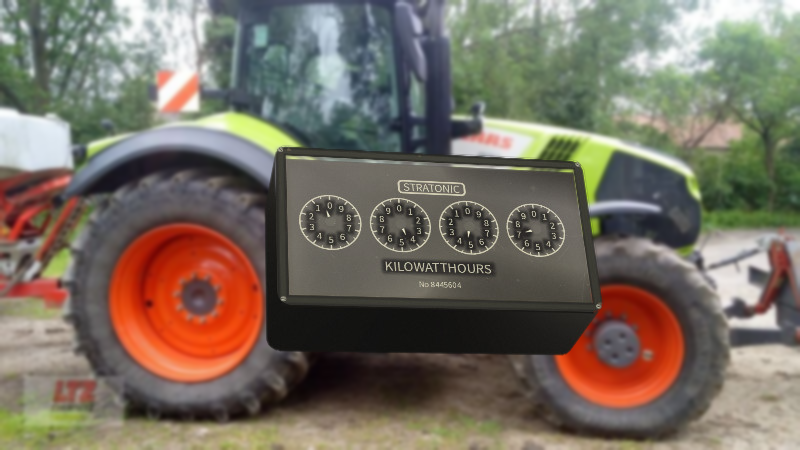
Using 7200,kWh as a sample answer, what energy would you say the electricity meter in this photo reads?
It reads 447,kWh
